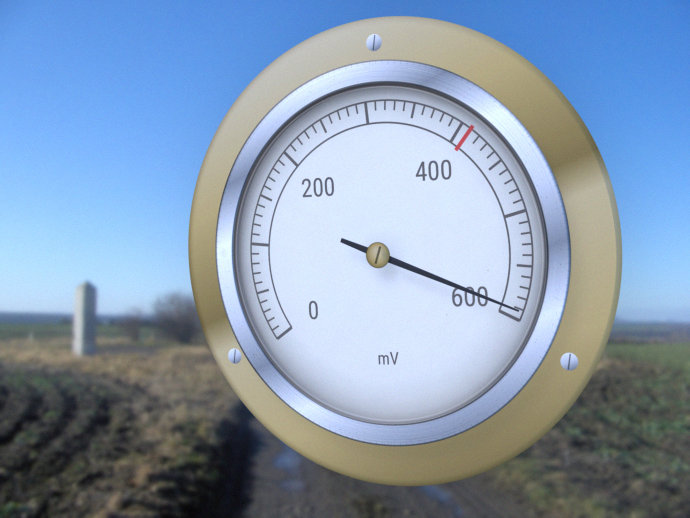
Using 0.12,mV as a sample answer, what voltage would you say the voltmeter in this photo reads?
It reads 590,mV
